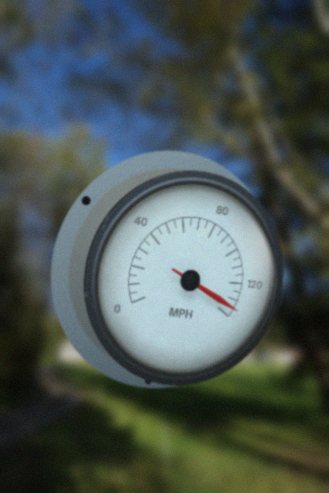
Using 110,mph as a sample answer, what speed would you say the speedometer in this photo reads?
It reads 135,mph
